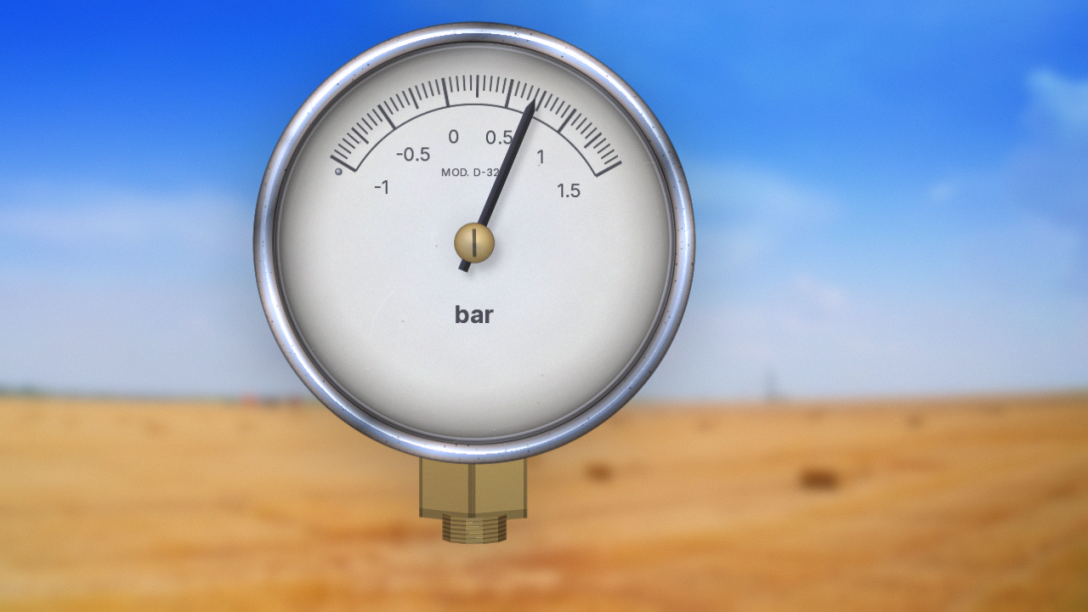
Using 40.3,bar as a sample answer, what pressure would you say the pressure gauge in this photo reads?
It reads 0.7,bar
